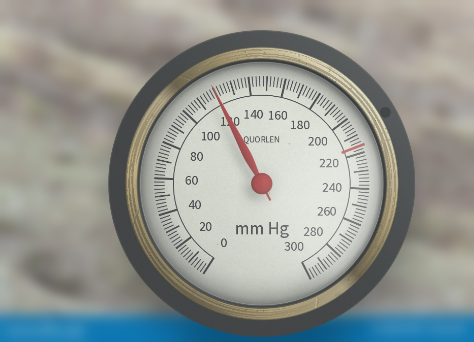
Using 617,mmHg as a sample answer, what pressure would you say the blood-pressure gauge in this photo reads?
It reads 120,mmHg
